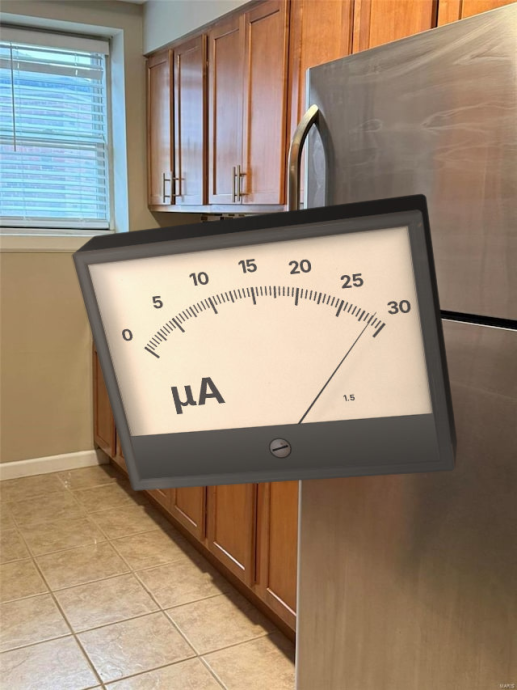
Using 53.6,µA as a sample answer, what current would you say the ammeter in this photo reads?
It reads 28.5,µA
